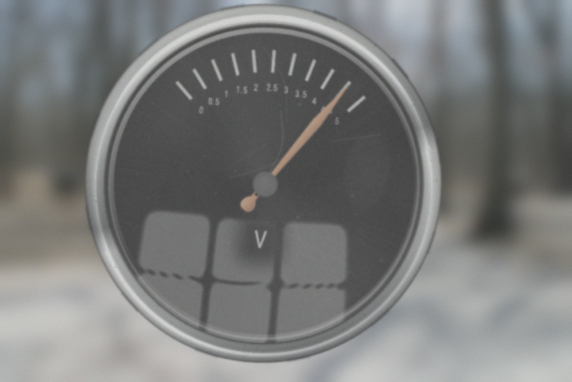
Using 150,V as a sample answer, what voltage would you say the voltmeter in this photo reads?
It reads 4.5,V
